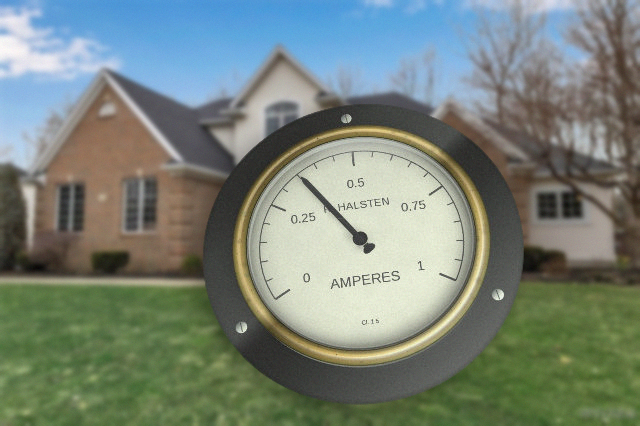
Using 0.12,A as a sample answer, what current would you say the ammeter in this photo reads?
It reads 0.35,A
